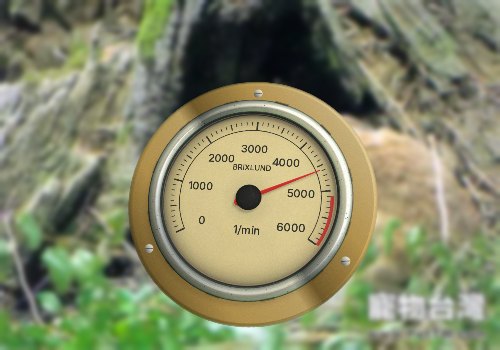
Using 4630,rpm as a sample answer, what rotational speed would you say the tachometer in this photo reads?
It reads 4600,rpm
